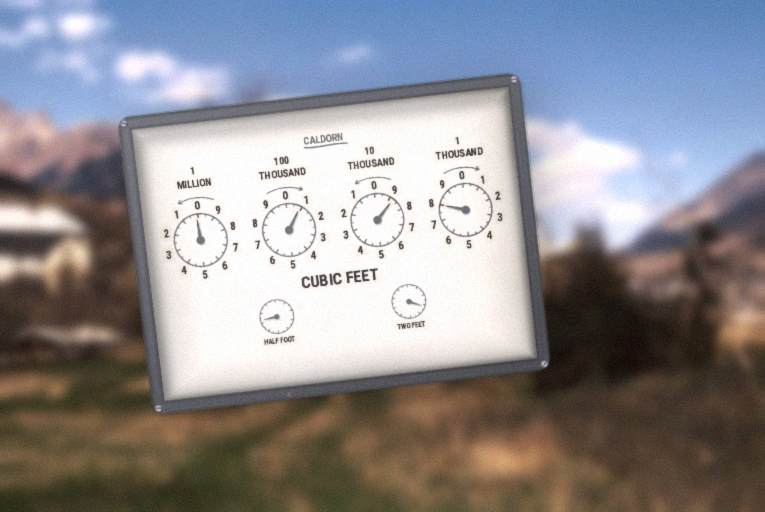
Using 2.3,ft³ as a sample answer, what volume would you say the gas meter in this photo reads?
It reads 8800,ft³
